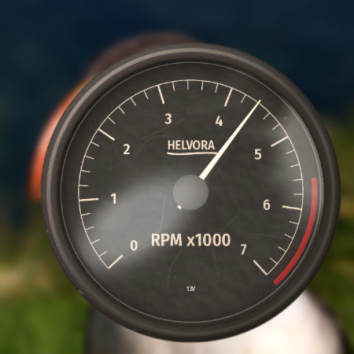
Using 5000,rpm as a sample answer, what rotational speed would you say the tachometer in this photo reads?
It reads 4400,rpm
